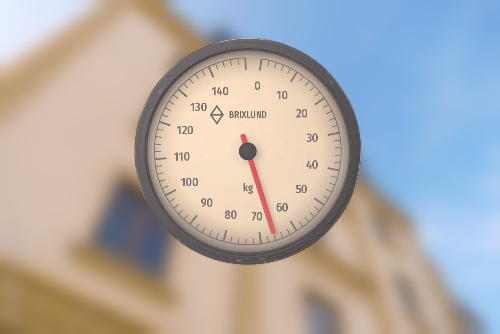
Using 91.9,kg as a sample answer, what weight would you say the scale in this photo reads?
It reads 66,kg
